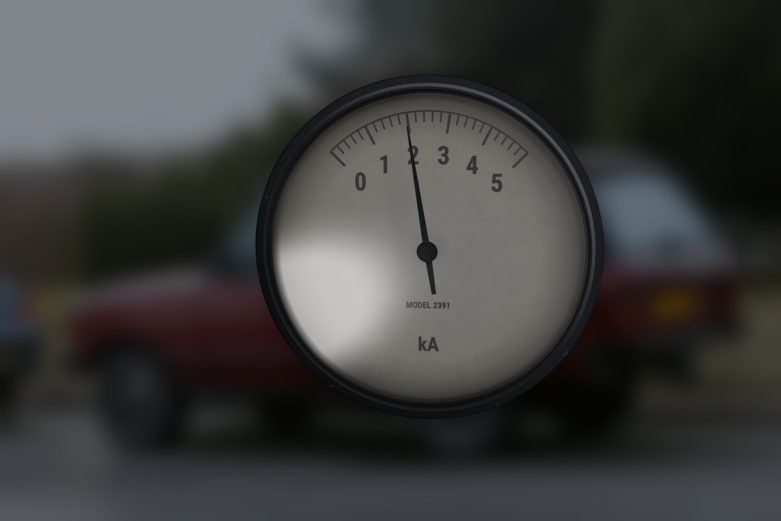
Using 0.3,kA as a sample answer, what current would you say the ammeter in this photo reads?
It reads 2,kA
